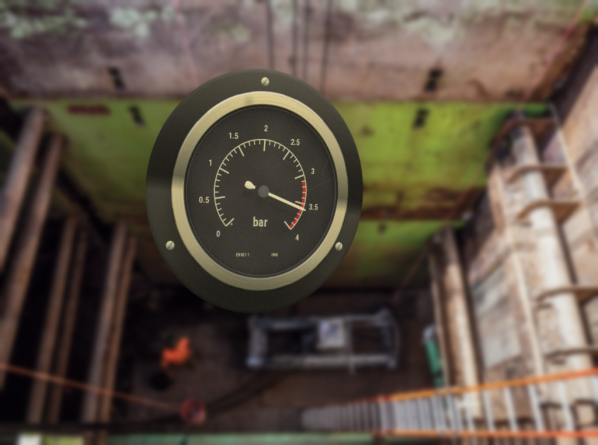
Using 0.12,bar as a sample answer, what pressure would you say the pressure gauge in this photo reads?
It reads 3.6,bar
